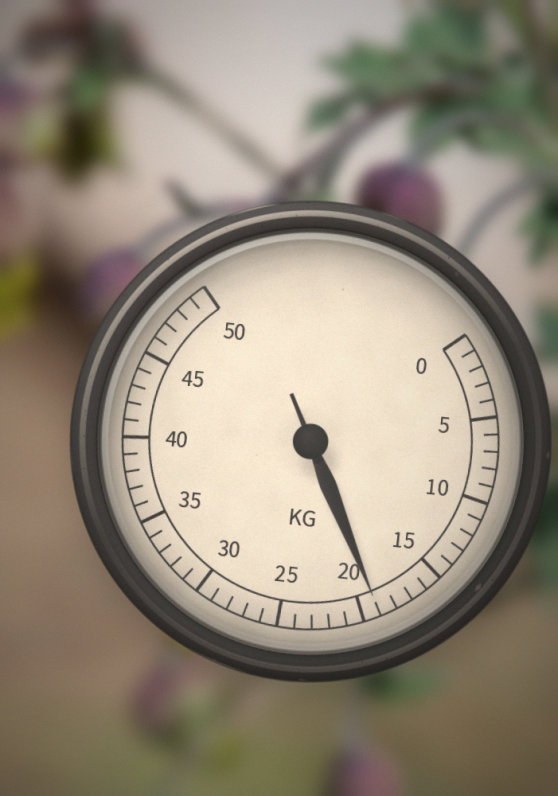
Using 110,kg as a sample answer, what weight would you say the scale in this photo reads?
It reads 19,kg
